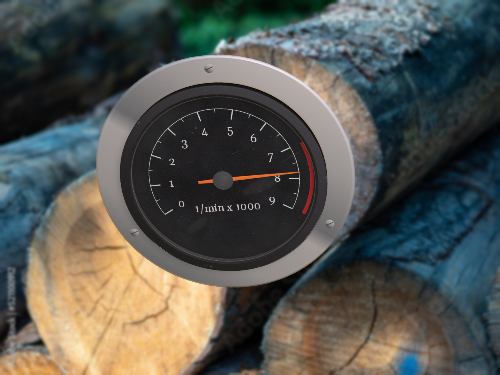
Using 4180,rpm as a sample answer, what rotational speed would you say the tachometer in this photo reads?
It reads 7750,rpm
